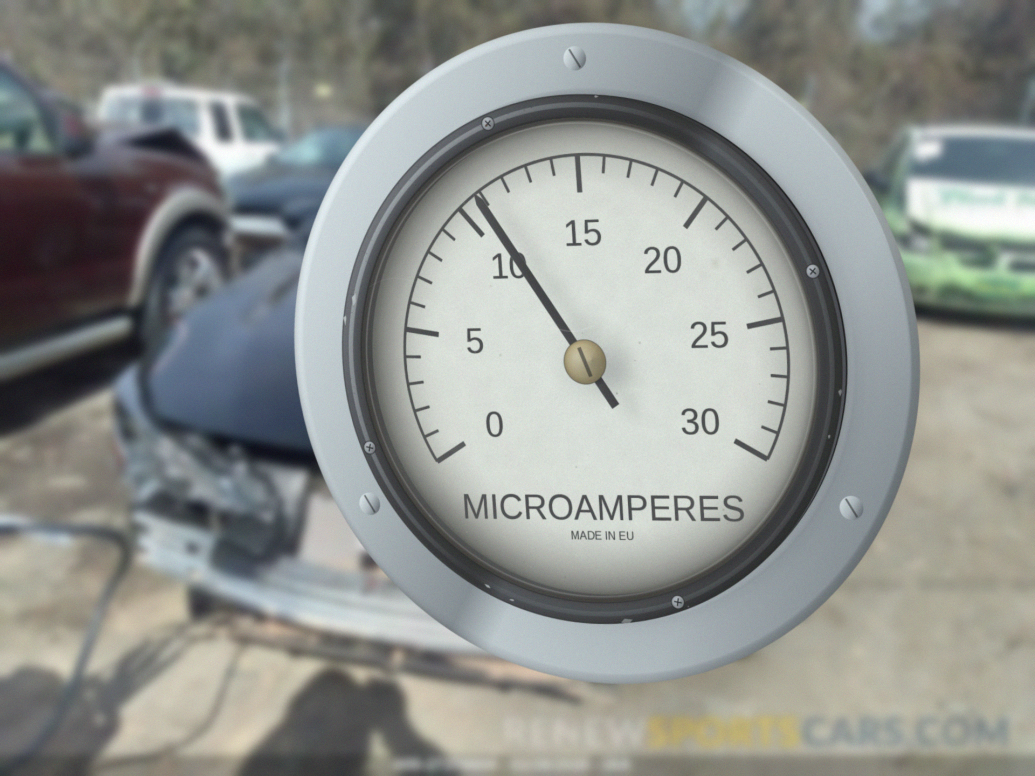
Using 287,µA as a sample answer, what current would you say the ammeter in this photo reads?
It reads 11,µA
